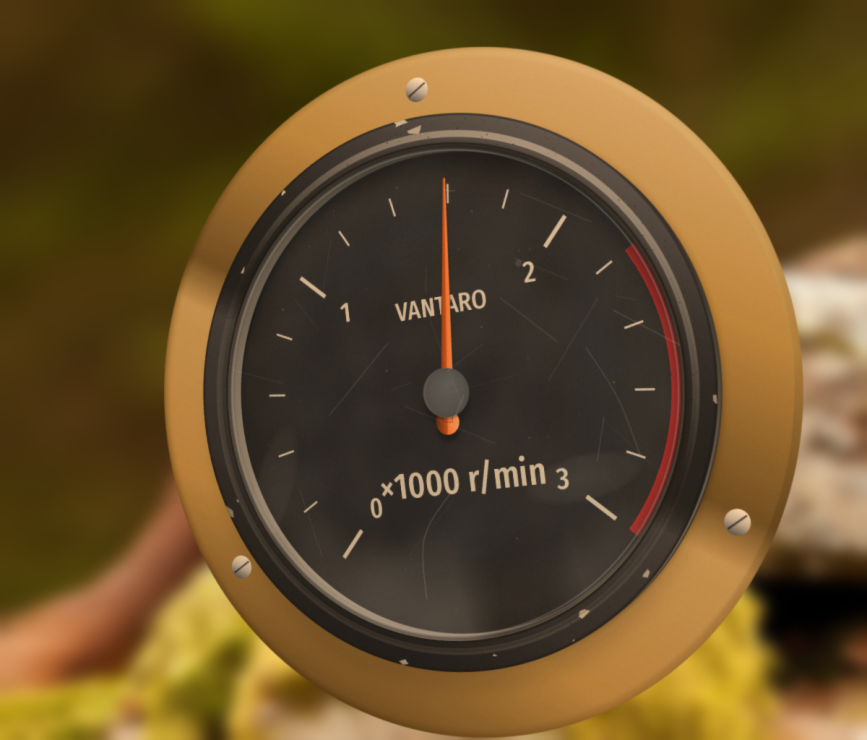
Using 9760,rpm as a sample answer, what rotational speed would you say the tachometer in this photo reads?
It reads 1600,rpm
